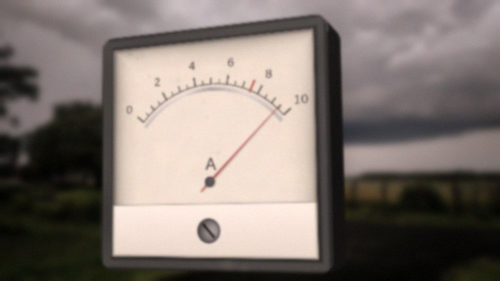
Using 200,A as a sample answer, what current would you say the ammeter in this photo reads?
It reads 9.5,A
